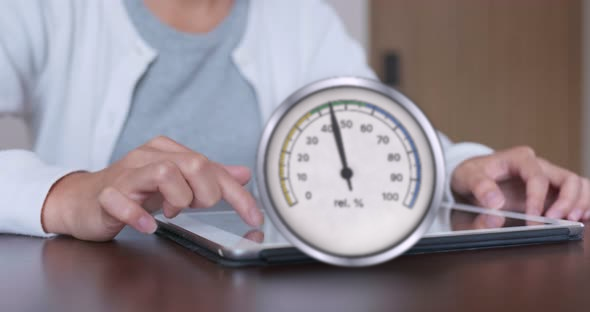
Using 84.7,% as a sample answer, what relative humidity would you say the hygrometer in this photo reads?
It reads 45,%
